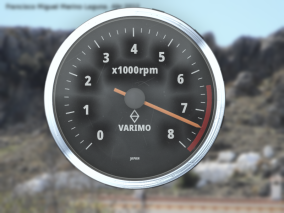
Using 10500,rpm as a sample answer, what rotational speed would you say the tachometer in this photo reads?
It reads 7400,rpm
